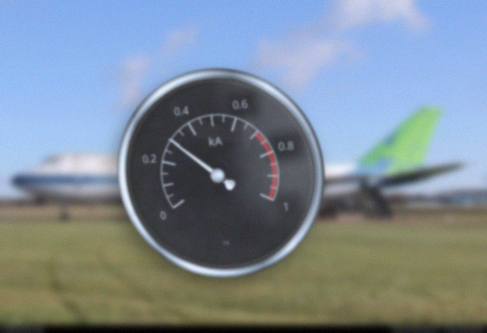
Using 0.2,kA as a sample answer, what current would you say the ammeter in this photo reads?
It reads 0.3,kA
